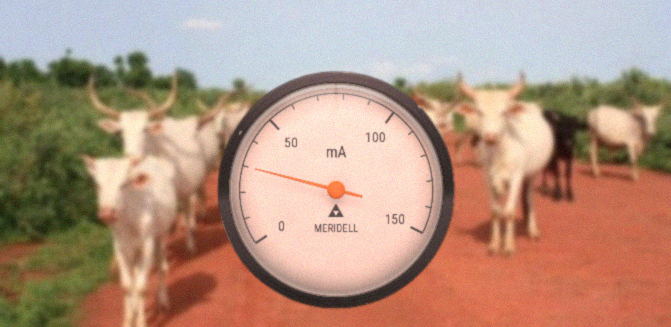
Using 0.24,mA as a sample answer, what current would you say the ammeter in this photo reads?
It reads 30,mA
